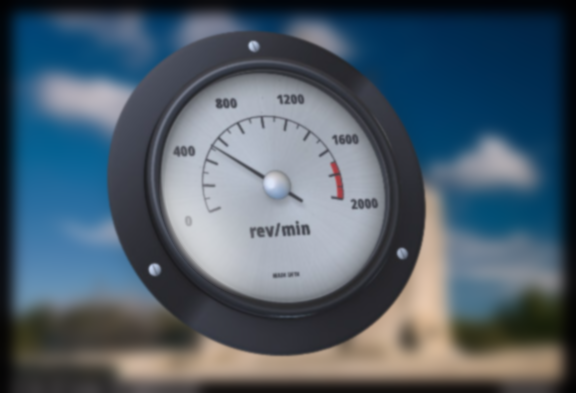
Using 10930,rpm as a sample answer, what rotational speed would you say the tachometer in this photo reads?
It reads 500,rpm
